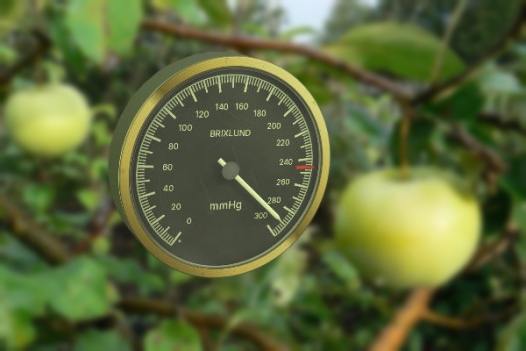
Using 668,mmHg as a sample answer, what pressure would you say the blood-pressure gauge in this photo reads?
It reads 290,mmHg
